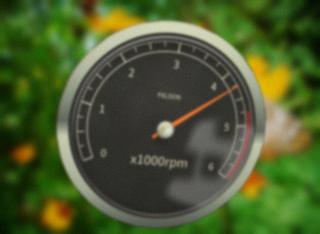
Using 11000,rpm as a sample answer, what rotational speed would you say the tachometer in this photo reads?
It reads 4250,rpm
